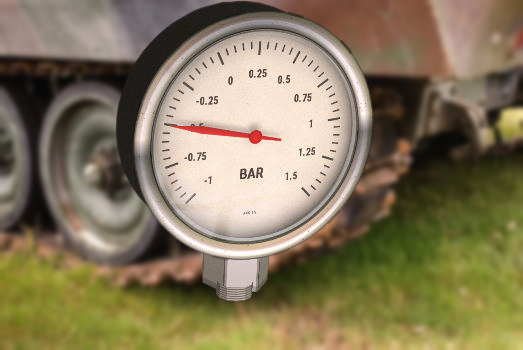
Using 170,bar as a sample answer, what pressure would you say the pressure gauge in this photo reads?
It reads -0.5,bar
